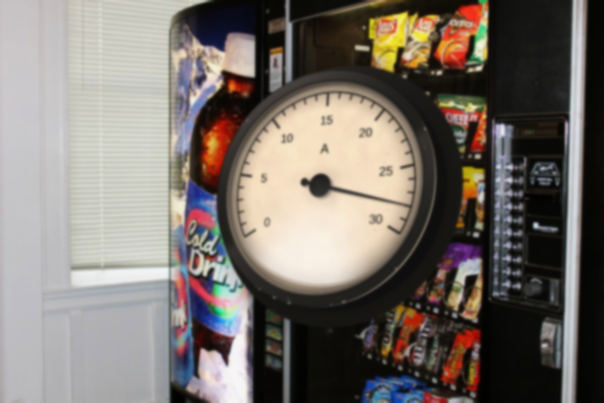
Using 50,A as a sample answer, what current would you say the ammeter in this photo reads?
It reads 28,A
